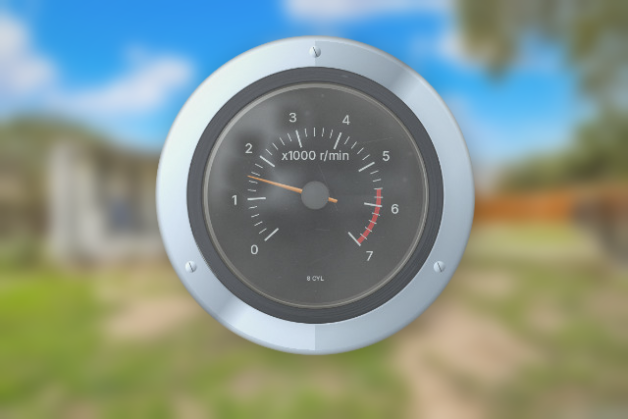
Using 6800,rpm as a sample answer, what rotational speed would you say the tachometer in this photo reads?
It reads 1500,rpm
